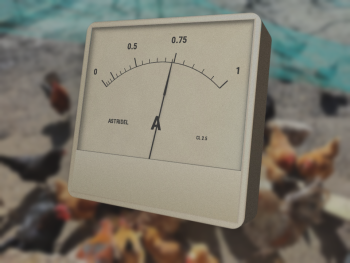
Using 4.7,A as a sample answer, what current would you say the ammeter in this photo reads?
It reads 0.75,A
